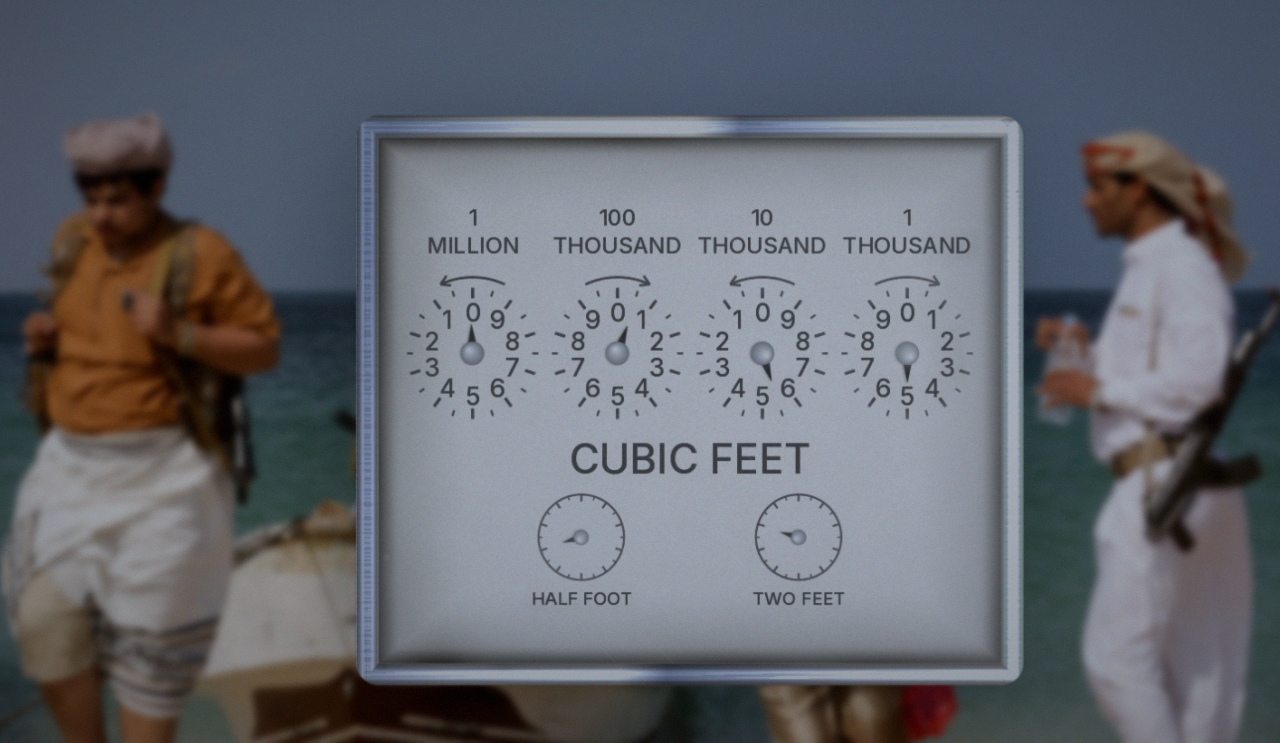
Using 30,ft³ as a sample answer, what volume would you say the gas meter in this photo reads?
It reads 5500,ft³
